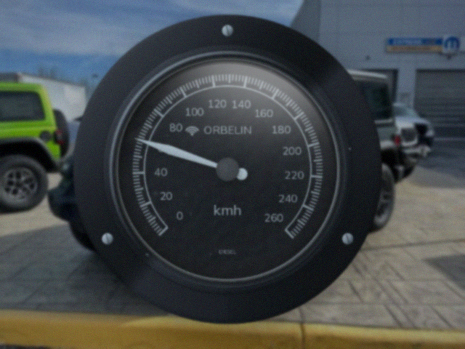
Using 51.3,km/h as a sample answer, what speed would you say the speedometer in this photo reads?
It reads 60,km/h
